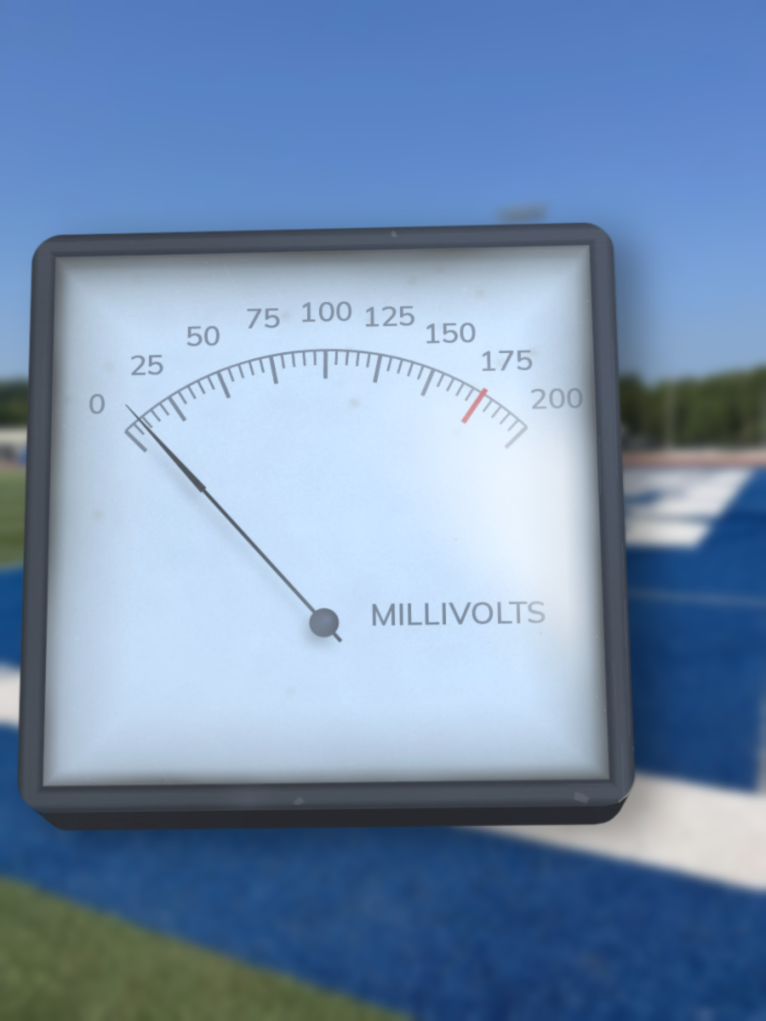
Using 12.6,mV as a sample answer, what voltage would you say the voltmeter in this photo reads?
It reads 7.5,mV
